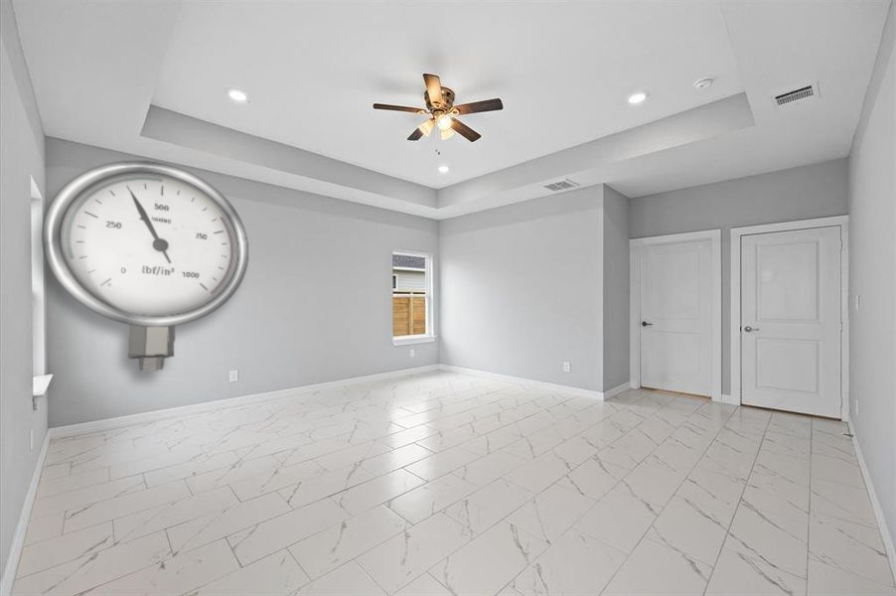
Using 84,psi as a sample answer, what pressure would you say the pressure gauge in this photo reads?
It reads 400,psi
